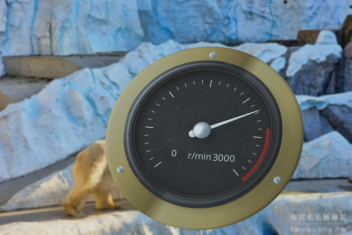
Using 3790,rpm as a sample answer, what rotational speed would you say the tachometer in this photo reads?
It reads 2200,rpm
